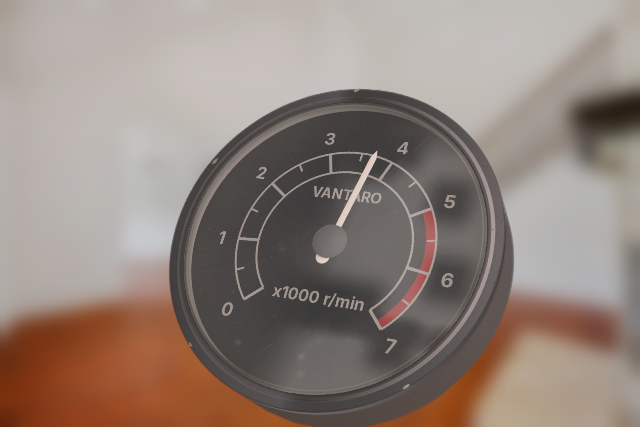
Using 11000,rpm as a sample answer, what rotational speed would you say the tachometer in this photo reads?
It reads 3750,rpm
